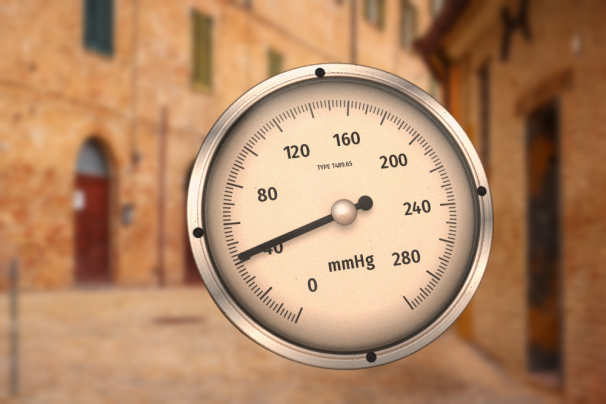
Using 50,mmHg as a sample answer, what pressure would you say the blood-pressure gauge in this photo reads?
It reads 42,mmHg
